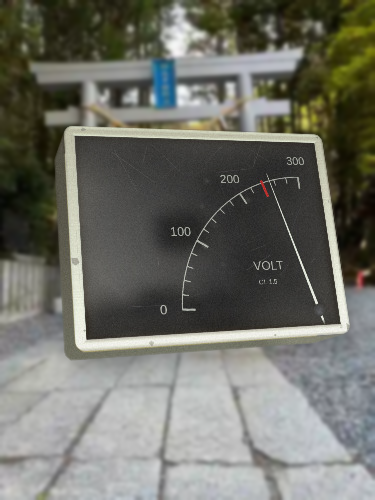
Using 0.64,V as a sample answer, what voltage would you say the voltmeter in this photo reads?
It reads 250,V
